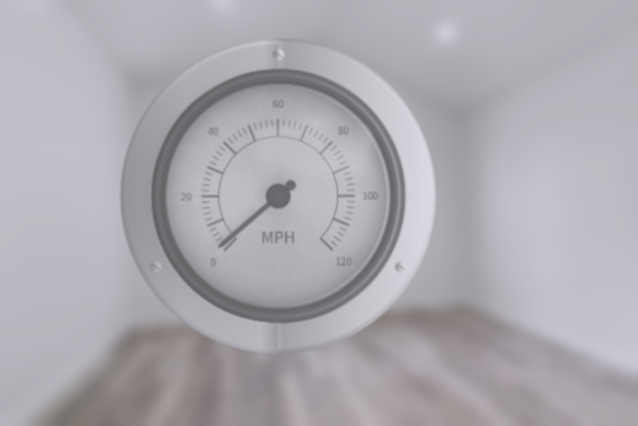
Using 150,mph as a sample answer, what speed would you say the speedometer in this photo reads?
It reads 2,mph
